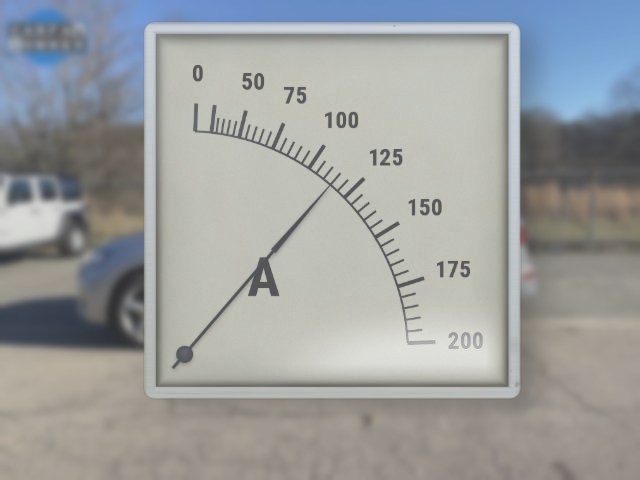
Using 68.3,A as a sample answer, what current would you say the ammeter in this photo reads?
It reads 115,A
